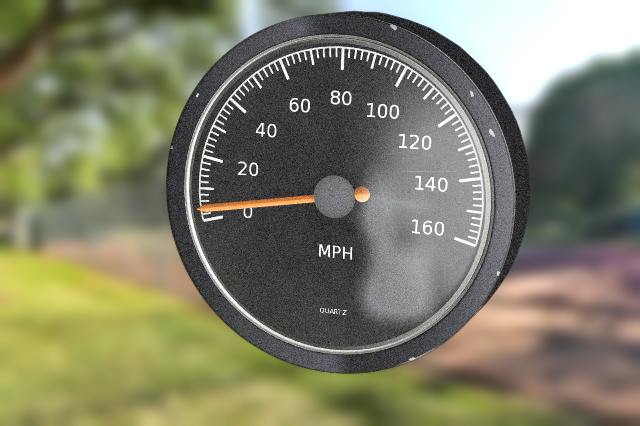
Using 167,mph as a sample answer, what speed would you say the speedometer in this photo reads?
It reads 4,mph
